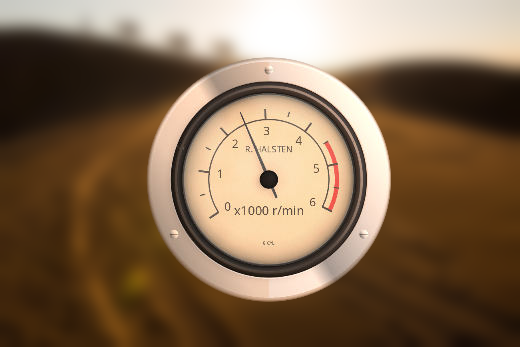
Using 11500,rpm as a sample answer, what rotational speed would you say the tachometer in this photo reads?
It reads 2500,rpm
